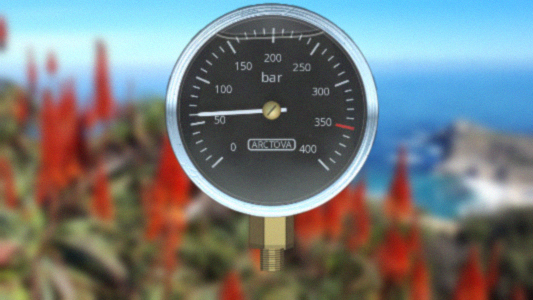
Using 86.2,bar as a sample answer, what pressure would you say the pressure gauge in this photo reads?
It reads 60,bar
